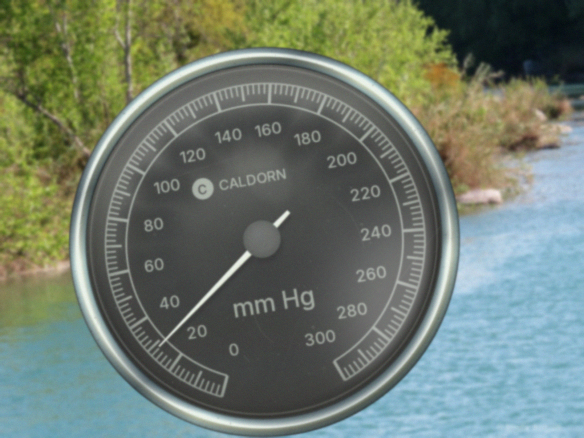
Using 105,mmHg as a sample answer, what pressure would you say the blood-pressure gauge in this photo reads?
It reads 28,mmHg
